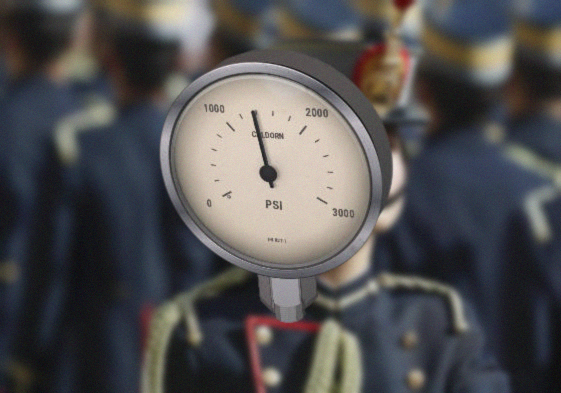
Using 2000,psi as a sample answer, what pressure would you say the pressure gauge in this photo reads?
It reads 1400,psi
